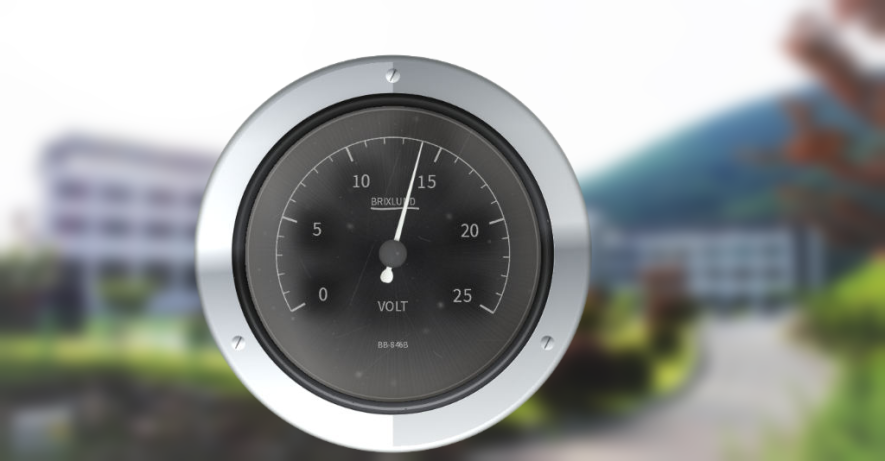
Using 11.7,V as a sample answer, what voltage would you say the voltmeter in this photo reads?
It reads 14,V
